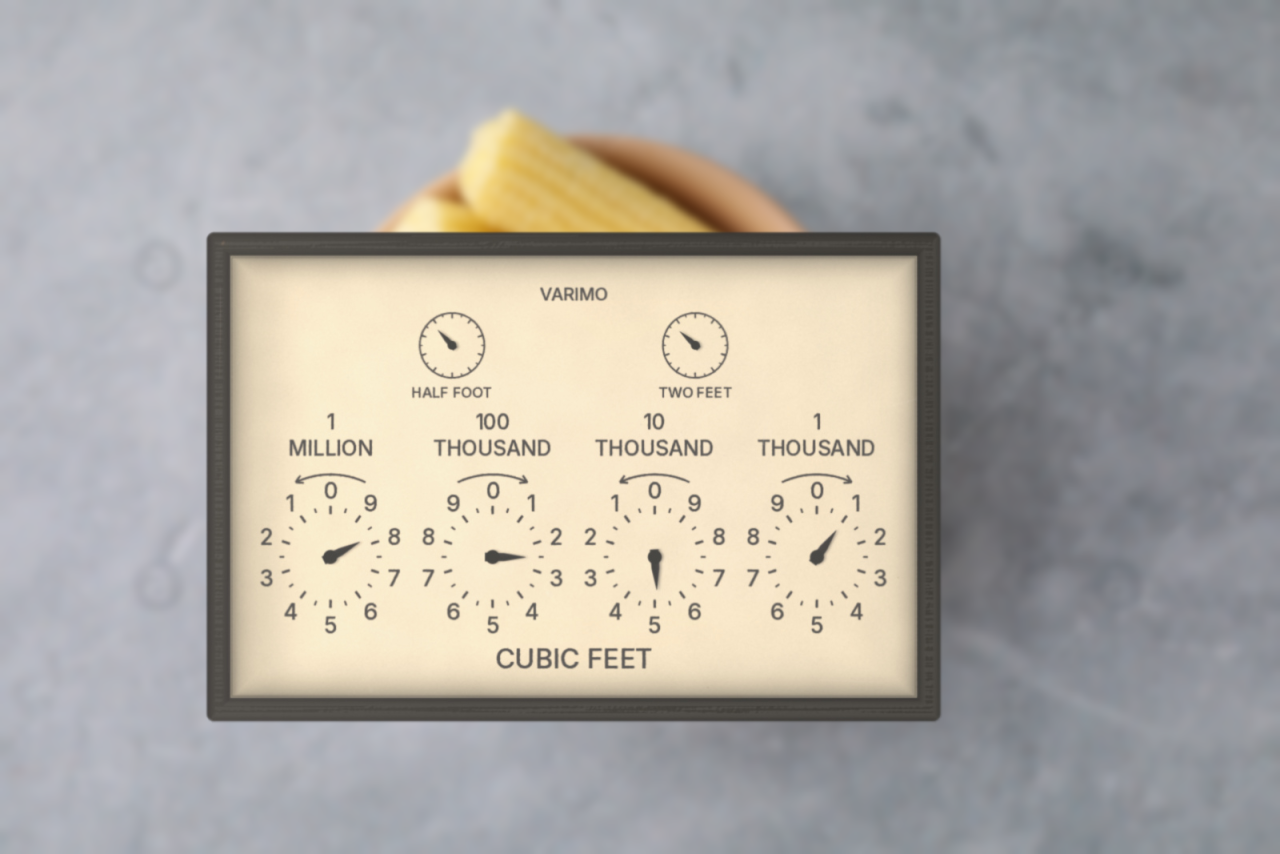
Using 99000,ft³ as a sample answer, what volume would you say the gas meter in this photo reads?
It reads 825100,ft³
